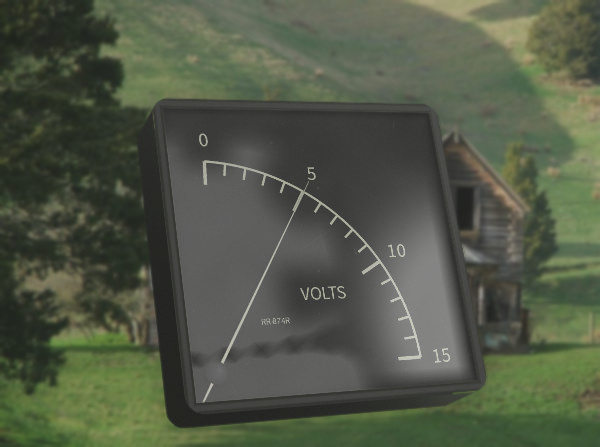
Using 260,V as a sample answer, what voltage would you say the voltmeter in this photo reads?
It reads 5,V
